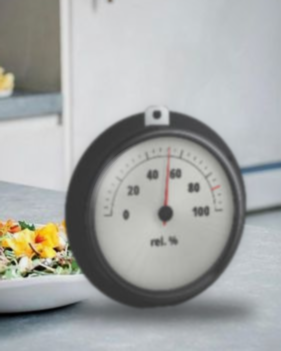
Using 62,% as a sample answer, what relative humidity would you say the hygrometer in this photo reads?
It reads 52,%
